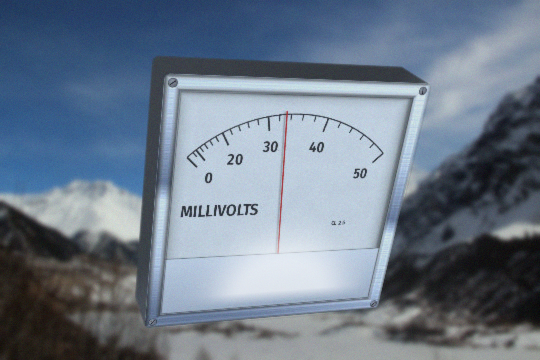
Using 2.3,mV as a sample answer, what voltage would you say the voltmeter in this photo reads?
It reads 33,mV
